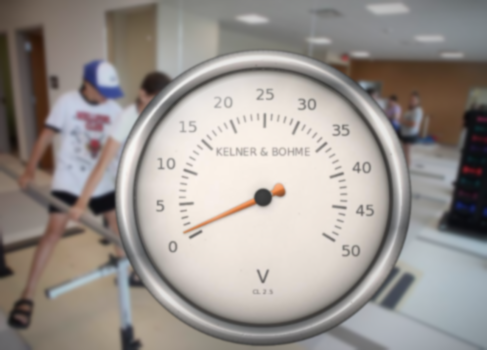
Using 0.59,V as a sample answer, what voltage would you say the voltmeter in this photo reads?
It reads 1,V
